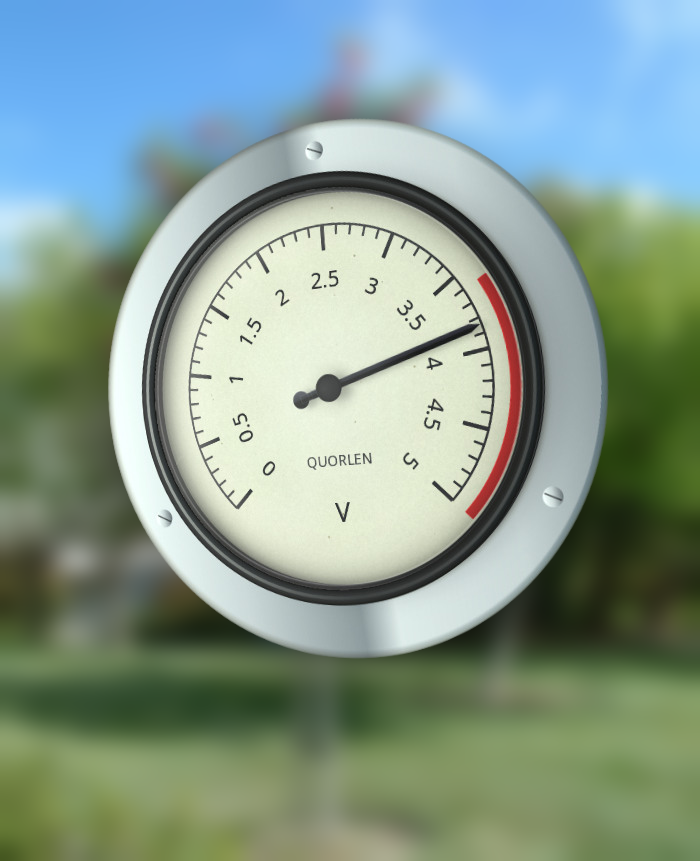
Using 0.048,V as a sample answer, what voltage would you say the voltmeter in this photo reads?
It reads 3.85,V
